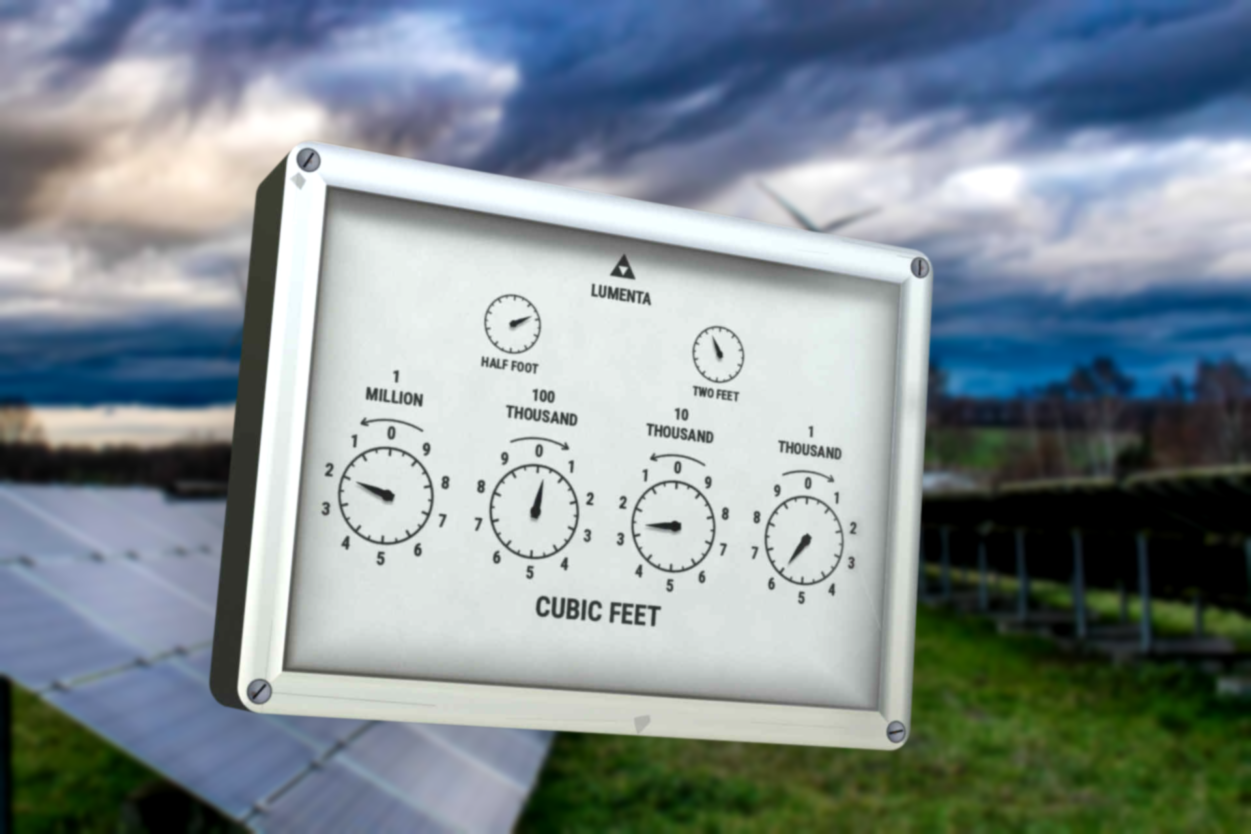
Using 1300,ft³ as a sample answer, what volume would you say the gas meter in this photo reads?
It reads 202600,ft³
